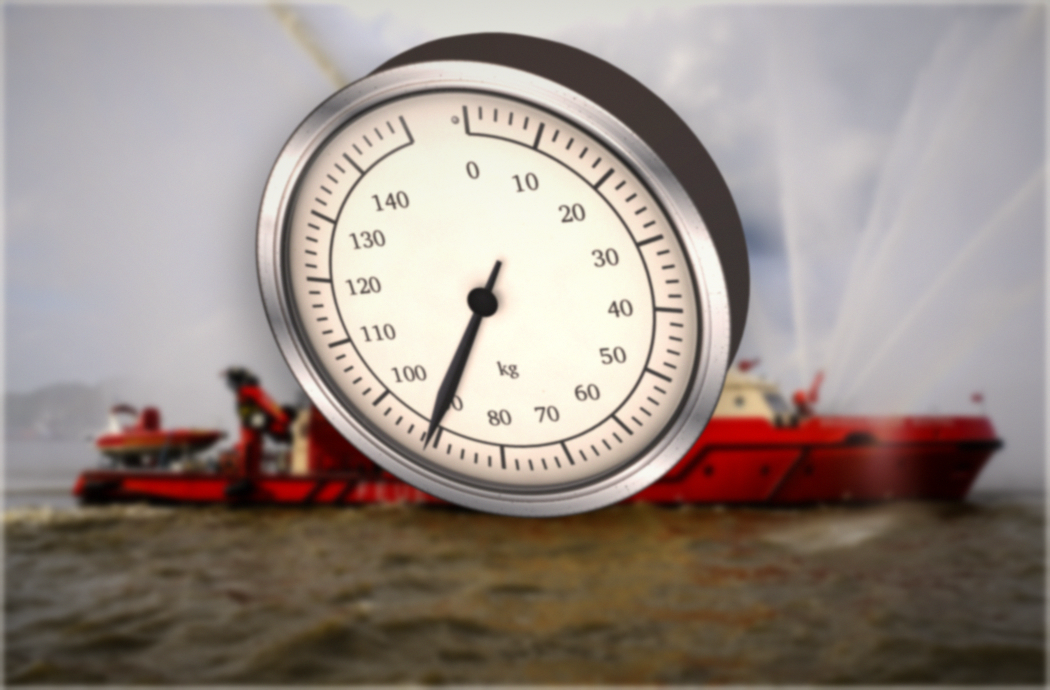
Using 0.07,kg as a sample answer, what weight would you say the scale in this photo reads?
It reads 91,kg
